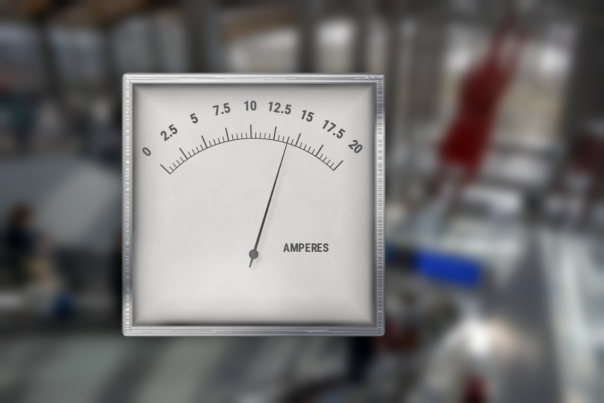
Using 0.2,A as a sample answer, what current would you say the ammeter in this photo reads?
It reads 14,A
